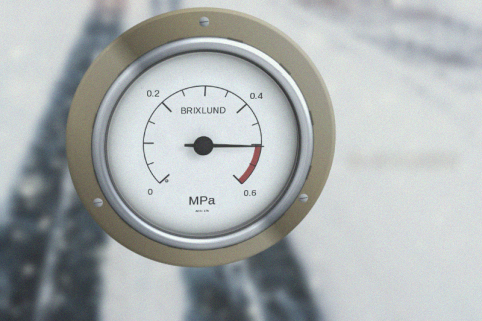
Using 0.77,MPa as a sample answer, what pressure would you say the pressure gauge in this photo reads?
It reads 0.5,MPa
